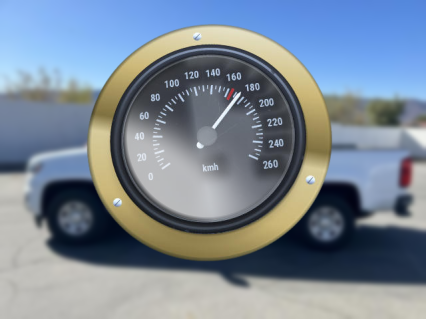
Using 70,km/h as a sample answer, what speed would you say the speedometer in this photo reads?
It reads 175,km/h
